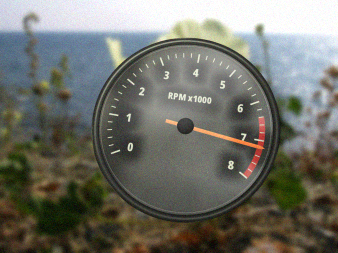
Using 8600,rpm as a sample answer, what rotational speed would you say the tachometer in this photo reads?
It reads 7200,rpm
